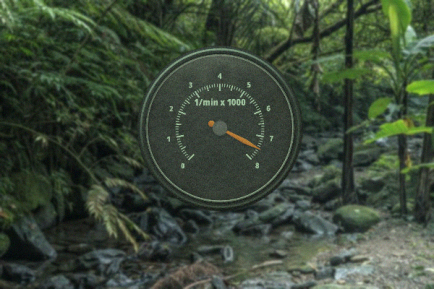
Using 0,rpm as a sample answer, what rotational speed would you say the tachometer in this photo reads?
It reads 7500,rpm
